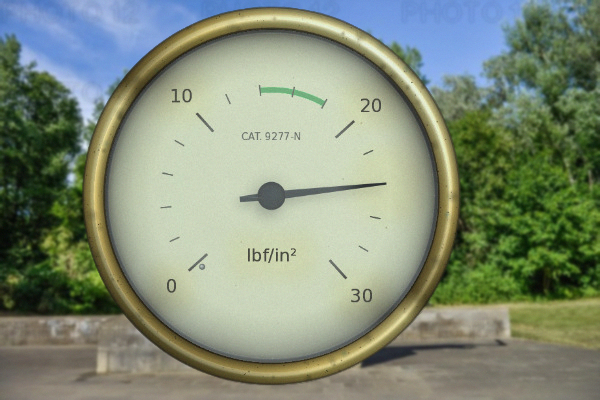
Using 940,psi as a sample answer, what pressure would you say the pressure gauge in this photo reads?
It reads 24,psi
